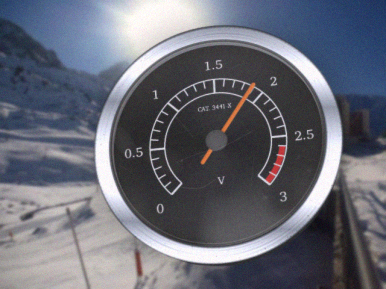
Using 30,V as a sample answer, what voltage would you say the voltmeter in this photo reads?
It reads 1.9,V
